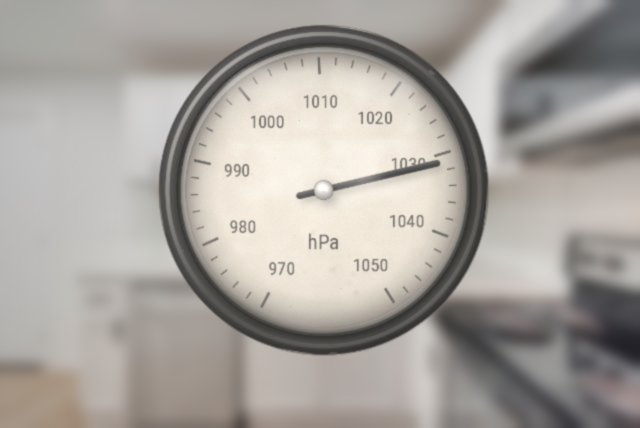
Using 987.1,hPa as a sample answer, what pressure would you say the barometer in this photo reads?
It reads 1031,hPa
